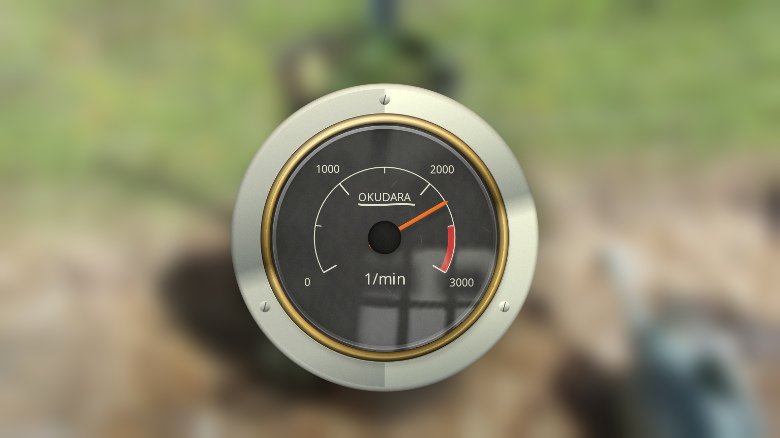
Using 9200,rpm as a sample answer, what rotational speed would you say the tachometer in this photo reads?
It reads 2250,rpm
